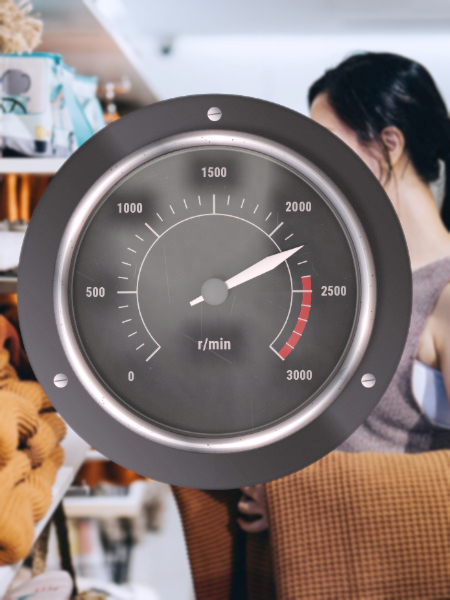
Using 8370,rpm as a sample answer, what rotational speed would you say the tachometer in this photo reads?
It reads 2200,rpm
